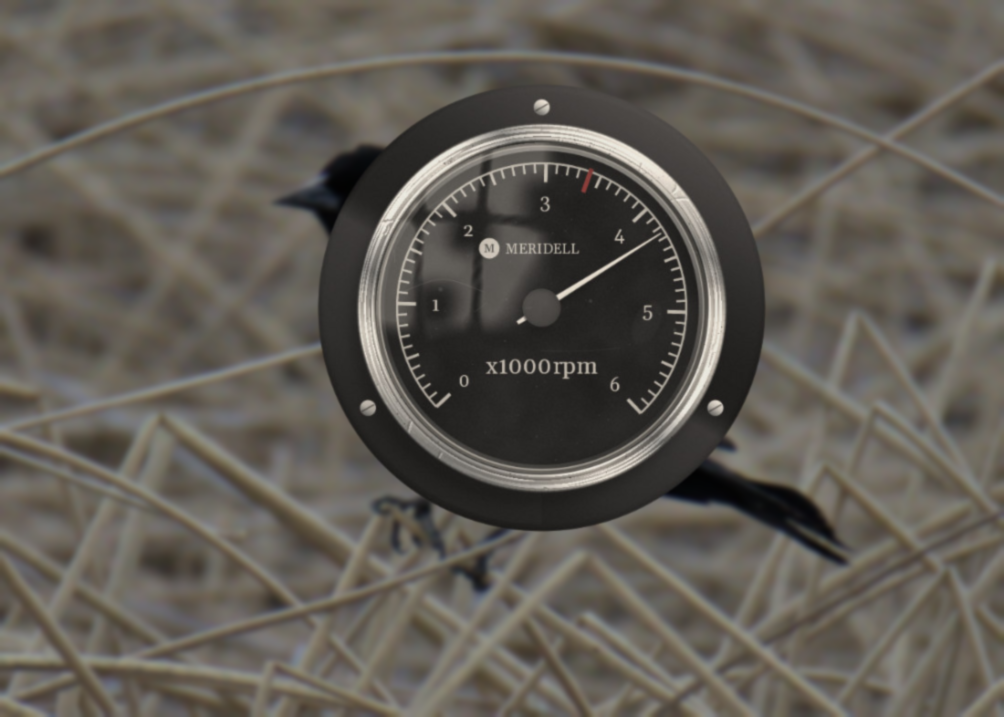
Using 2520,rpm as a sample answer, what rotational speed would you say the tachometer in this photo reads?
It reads 4250,rpm
